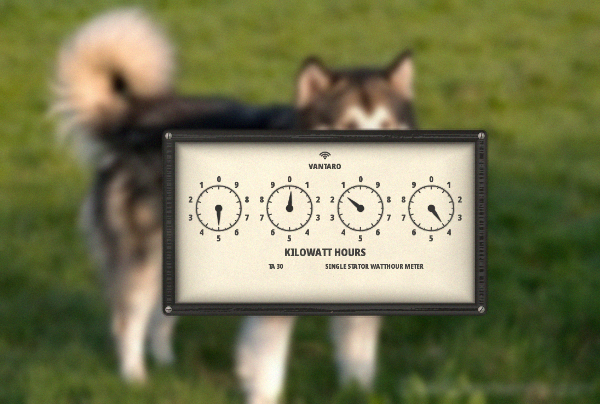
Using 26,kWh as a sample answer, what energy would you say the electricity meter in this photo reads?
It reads 5014,kWh
